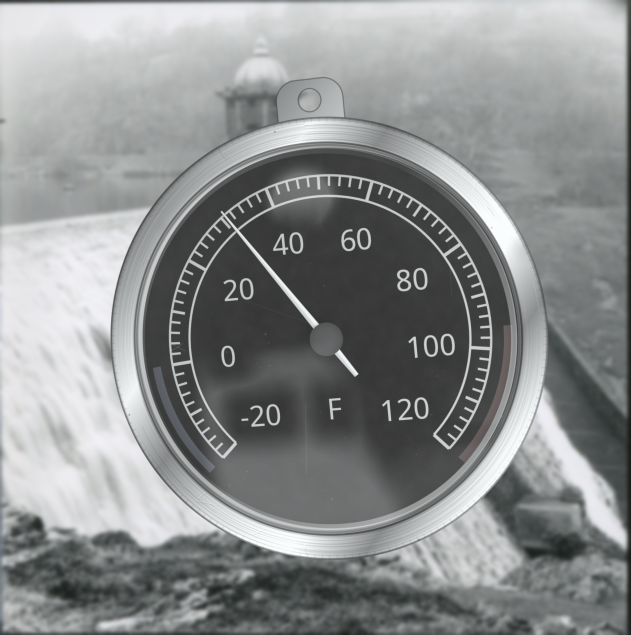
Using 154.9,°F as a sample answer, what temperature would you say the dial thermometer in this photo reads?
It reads 31,°F
